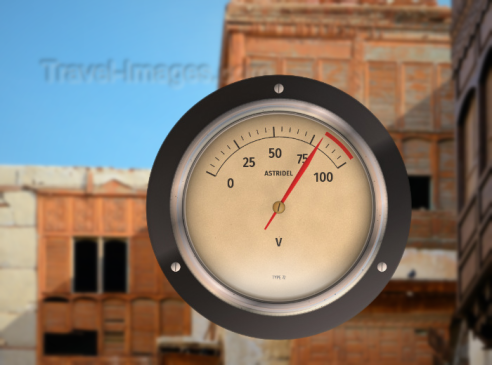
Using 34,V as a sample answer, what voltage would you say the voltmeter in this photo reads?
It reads 80,V
